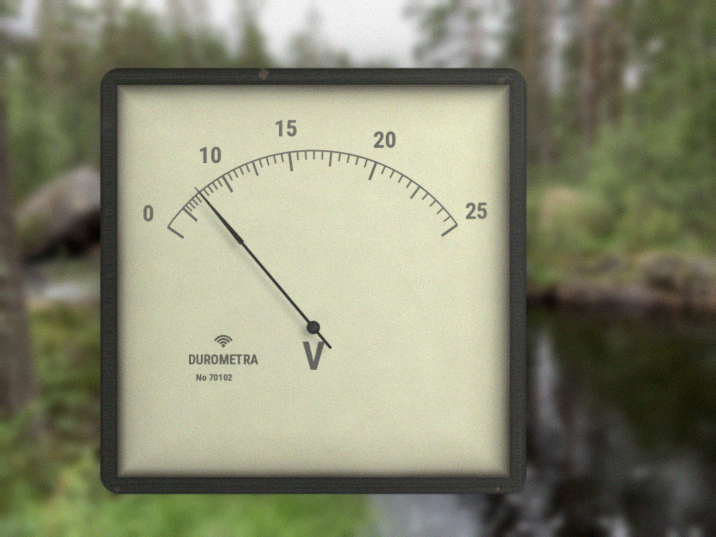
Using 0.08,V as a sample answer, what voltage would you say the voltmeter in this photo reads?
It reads 7.5,V
